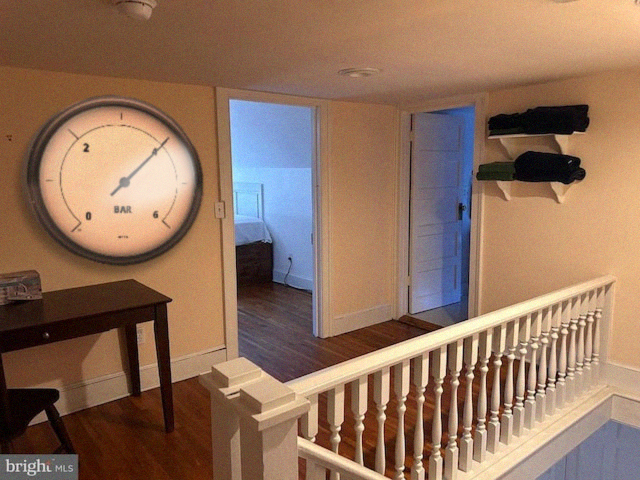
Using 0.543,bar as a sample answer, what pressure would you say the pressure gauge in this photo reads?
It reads 4,bar
